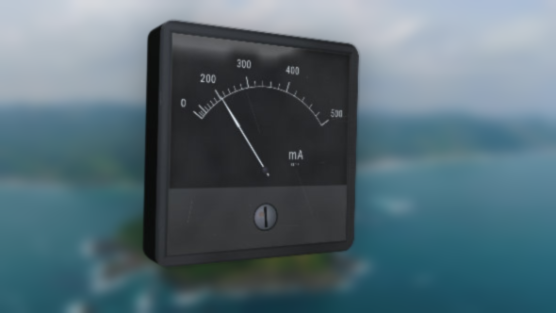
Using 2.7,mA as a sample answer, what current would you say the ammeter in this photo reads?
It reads 200,mA
